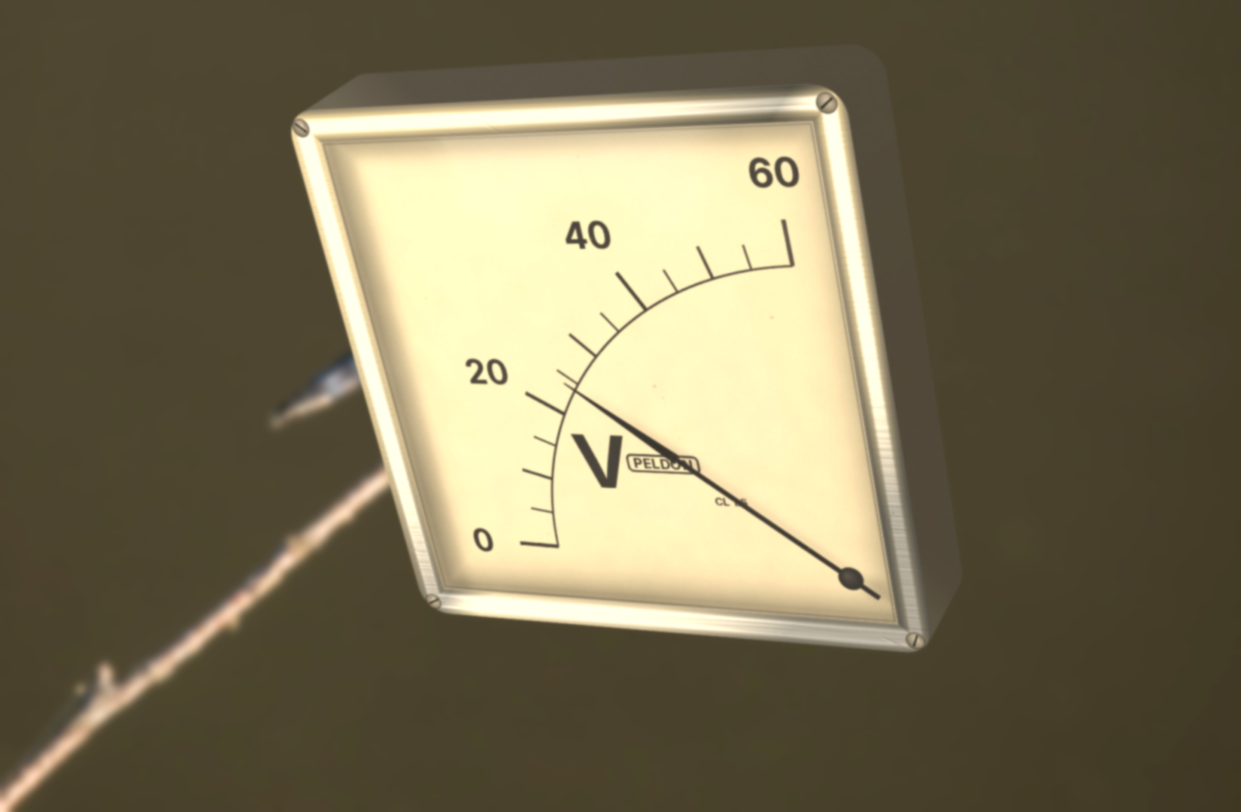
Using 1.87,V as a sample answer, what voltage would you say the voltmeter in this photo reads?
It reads 25,V
